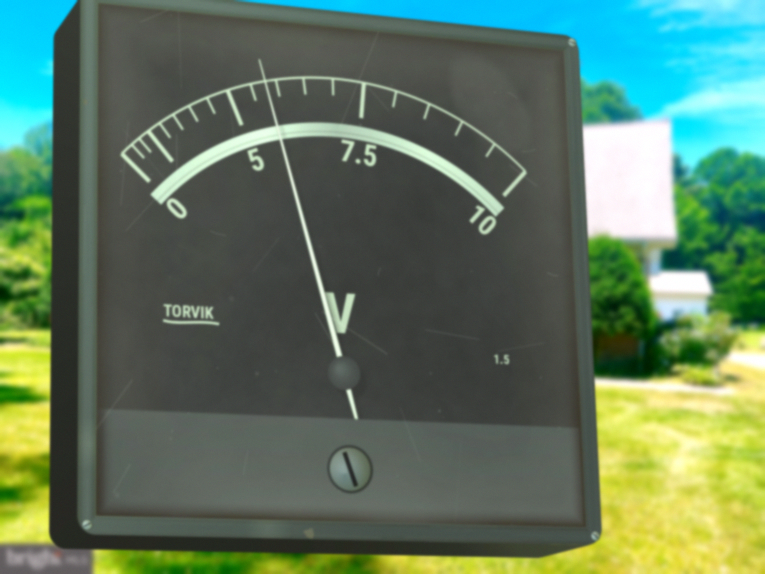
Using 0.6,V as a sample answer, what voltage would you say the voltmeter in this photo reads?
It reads 5.75,V
